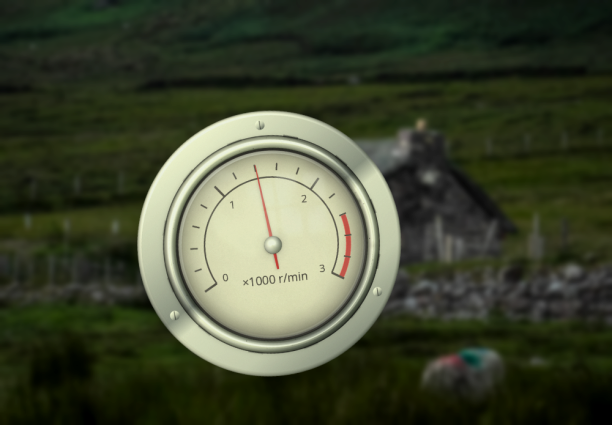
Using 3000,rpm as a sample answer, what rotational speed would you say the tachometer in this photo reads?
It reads 1400,rpm
